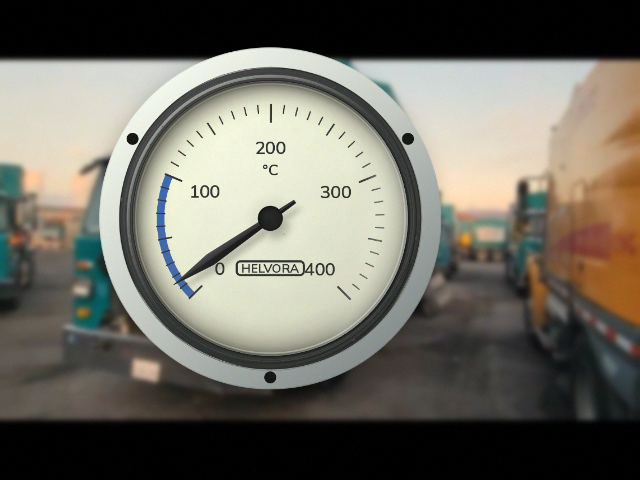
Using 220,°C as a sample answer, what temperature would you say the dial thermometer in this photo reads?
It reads 15,°C
